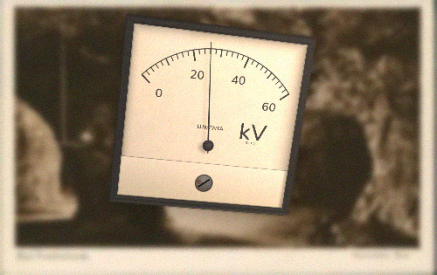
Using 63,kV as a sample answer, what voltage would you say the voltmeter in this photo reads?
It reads 26,kV
